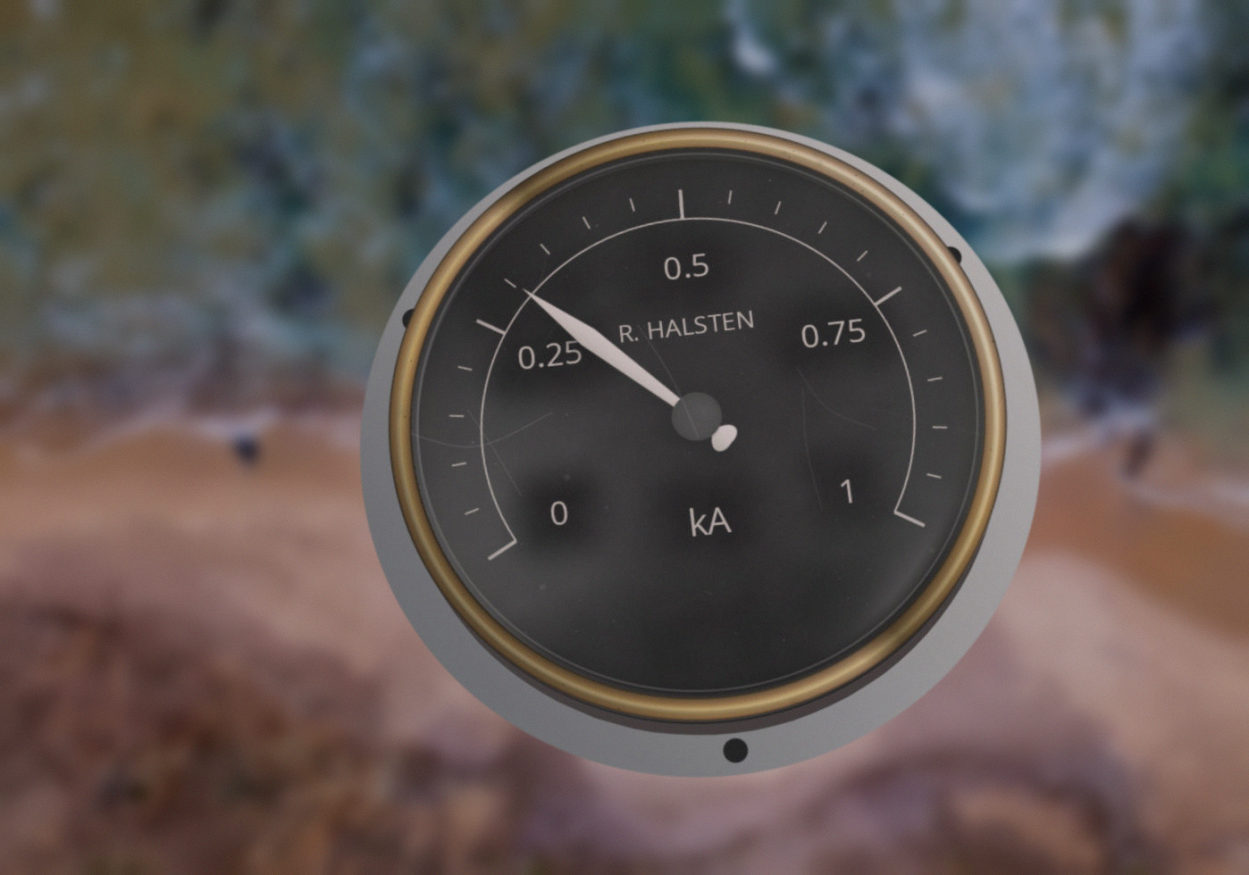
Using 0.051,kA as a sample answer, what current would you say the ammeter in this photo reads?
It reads 0.3,kA
